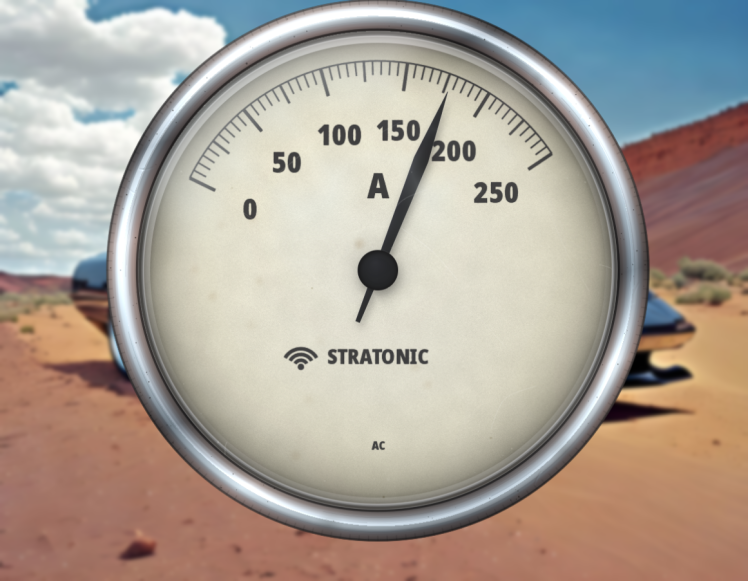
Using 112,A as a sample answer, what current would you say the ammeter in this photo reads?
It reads 177.5,A
